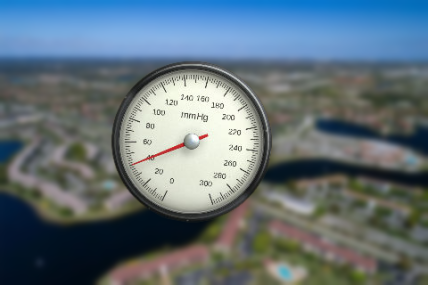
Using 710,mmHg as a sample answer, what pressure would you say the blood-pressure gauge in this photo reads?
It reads 40,mmHg
